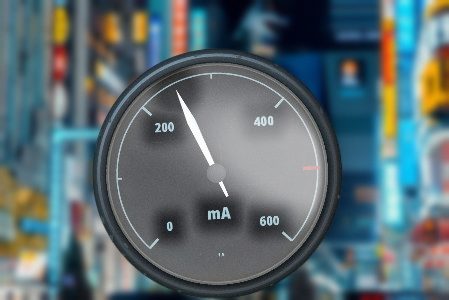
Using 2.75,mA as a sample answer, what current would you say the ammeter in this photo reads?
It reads 250,mA
